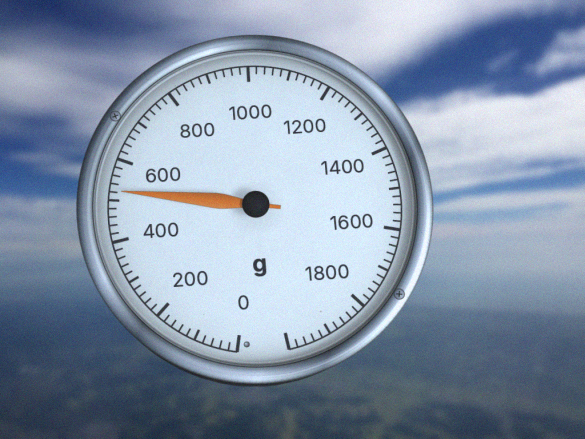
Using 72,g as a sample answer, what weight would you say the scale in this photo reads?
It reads 520,g
